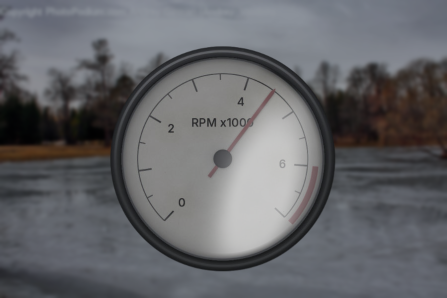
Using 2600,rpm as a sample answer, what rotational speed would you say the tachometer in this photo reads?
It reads 4500,rpm
